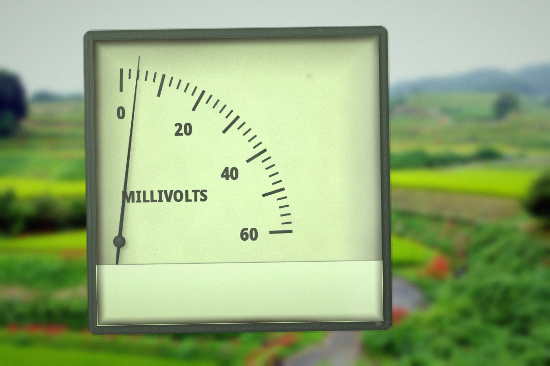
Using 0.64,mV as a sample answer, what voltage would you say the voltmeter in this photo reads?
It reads 4,mV
